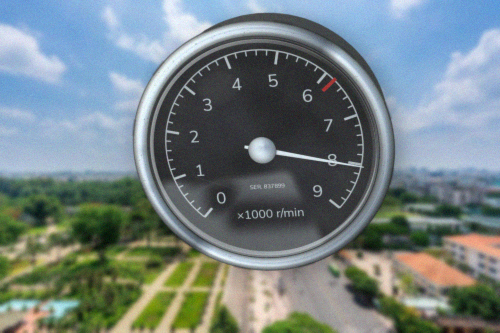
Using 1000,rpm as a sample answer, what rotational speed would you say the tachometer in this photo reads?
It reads 8000,rpm
